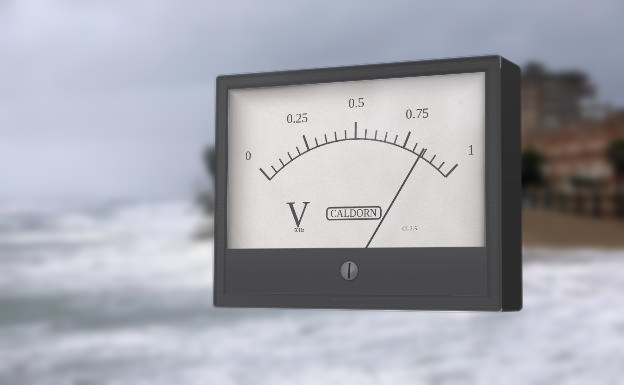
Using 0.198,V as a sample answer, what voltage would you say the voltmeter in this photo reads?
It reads 0.85,V
